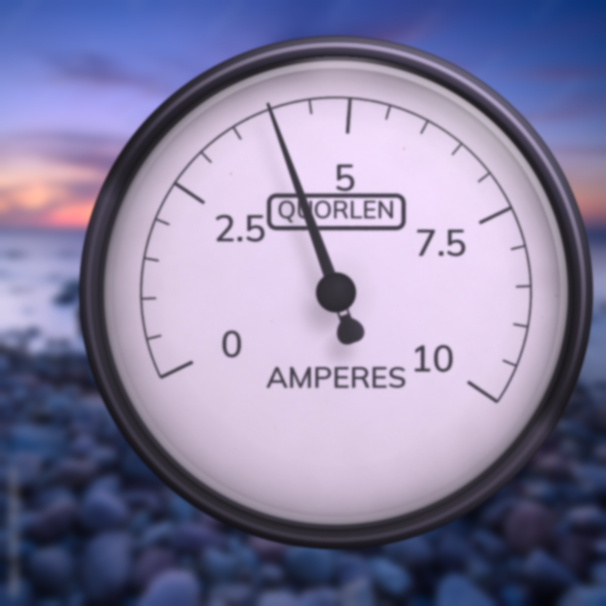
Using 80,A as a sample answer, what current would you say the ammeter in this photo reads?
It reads 4,A
